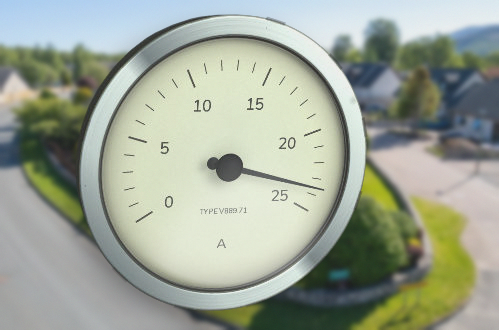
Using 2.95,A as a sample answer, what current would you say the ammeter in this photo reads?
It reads 23.5,A
